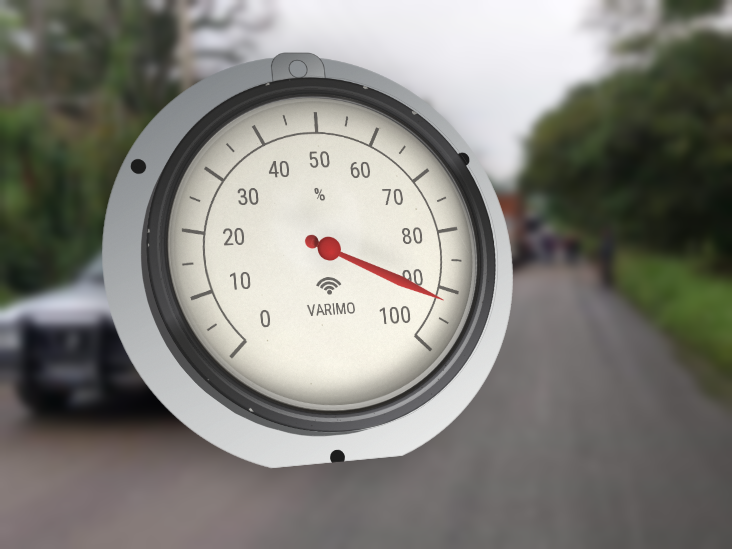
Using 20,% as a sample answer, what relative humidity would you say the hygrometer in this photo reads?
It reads 92.5,%
